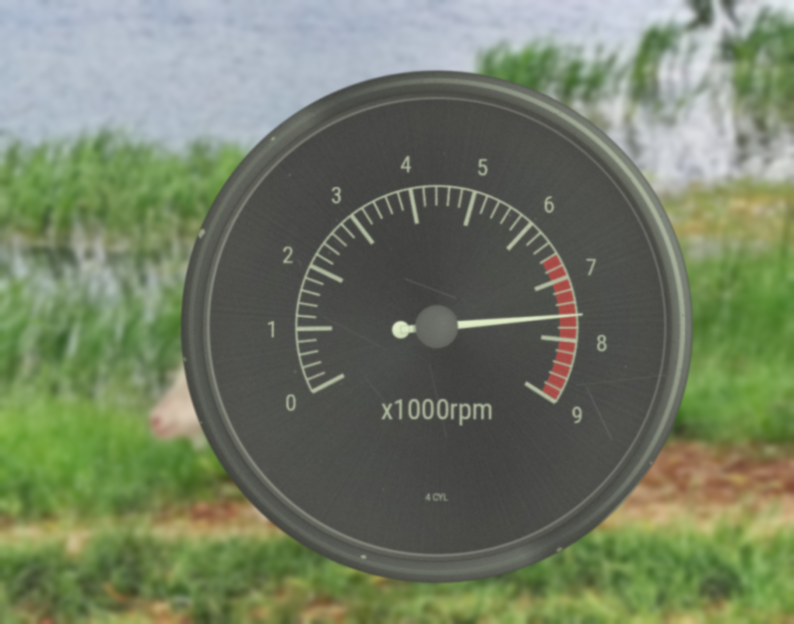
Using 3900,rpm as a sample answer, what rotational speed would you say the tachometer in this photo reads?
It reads 7600,rpm
